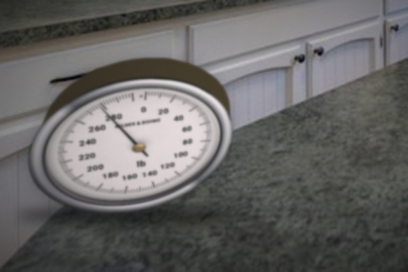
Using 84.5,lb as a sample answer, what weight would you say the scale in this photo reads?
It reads 280,lb
